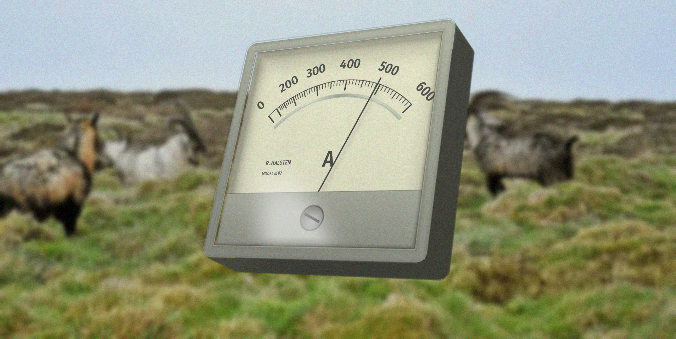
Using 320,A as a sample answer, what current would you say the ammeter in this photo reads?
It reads 500,A
